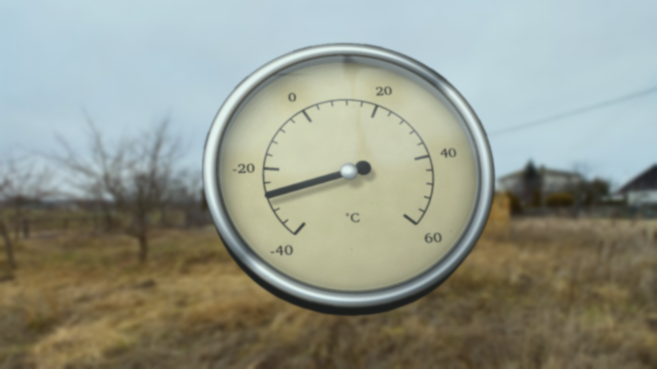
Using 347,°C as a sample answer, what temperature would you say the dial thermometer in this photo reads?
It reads -28,°C
